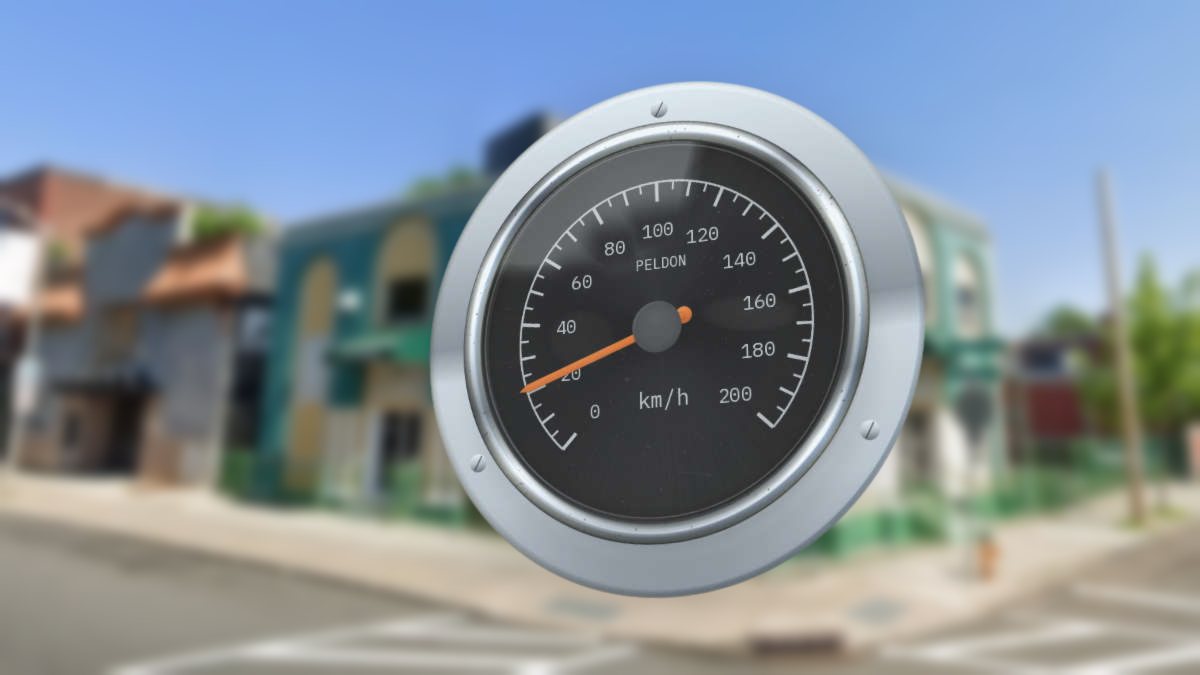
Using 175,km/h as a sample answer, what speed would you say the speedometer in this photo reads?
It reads 20,km/h
